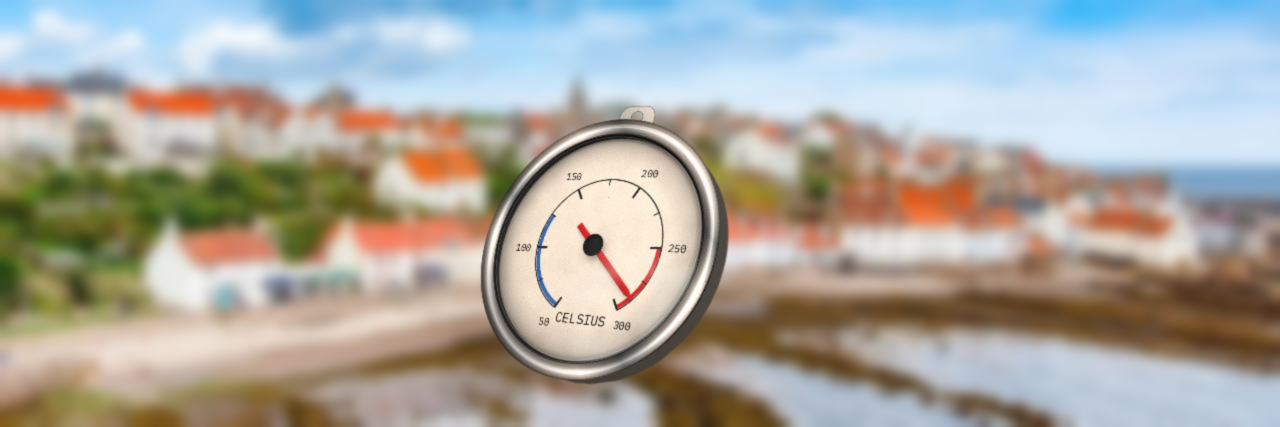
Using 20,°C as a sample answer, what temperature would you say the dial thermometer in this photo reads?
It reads 287.5,°C
